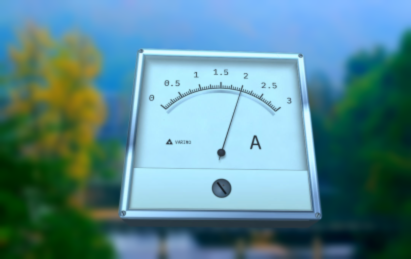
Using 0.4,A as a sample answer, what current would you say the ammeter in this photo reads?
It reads 2,A
